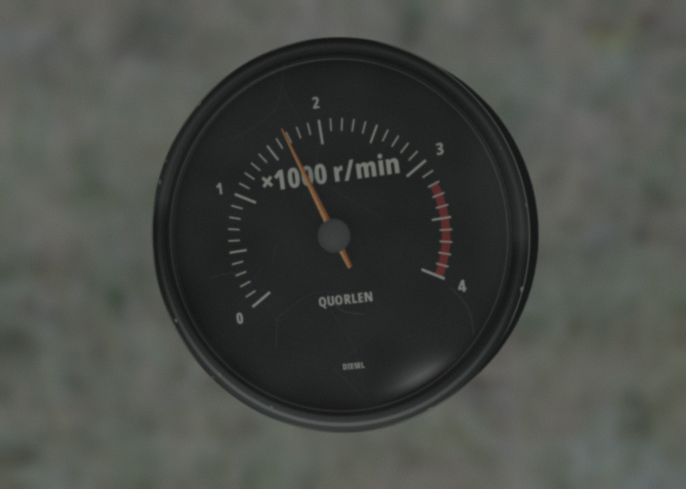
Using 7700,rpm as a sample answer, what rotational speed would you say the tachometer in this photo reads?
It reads 1700,rpm
